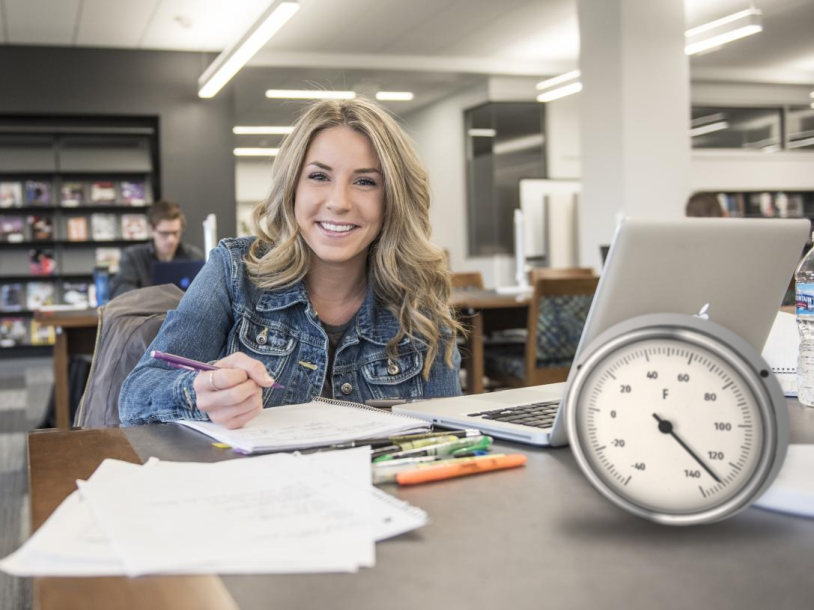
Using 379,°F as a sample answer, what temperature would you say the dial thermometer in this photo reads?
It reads 130,°F
